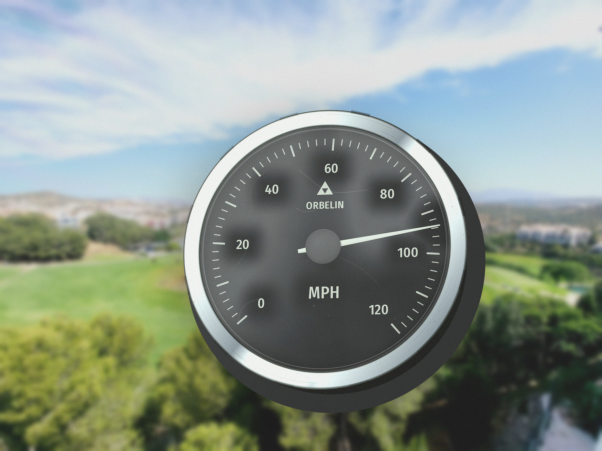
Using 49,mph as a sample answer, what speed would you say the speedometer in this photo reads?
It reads 94,mph
